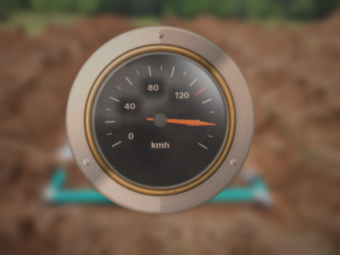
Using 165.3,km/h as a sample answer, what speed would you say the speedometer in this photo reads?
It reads 160,km/h
